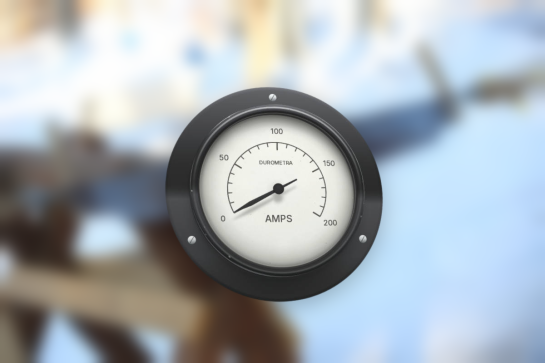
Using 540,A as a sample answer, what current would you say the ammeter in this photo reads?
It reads 0,A
